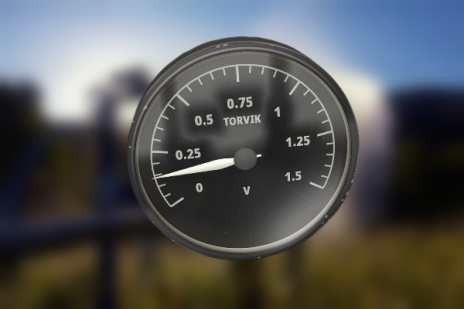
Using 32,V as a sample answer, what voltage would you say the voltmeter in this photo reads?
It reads 0.15,V
